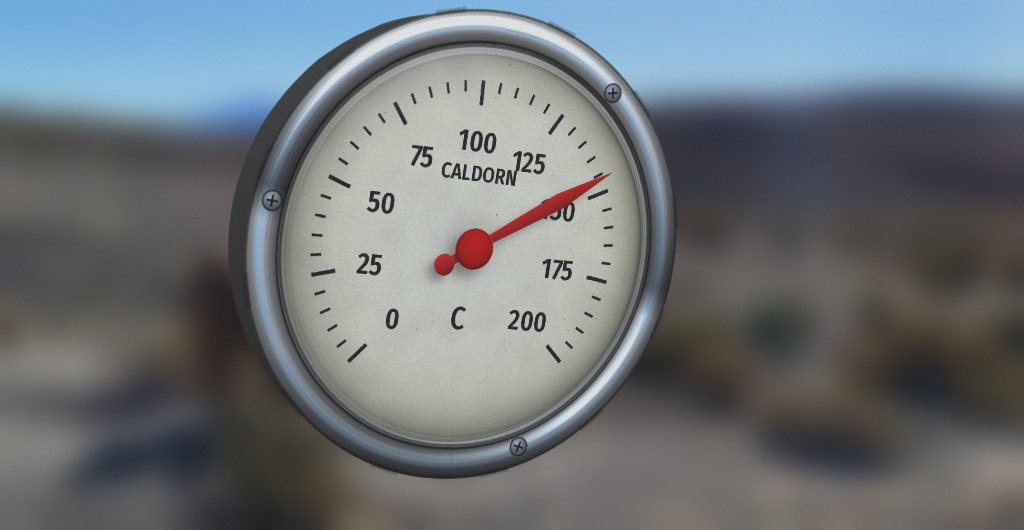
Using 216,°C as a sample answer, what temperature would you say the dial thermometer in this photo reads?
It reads 145,°C
